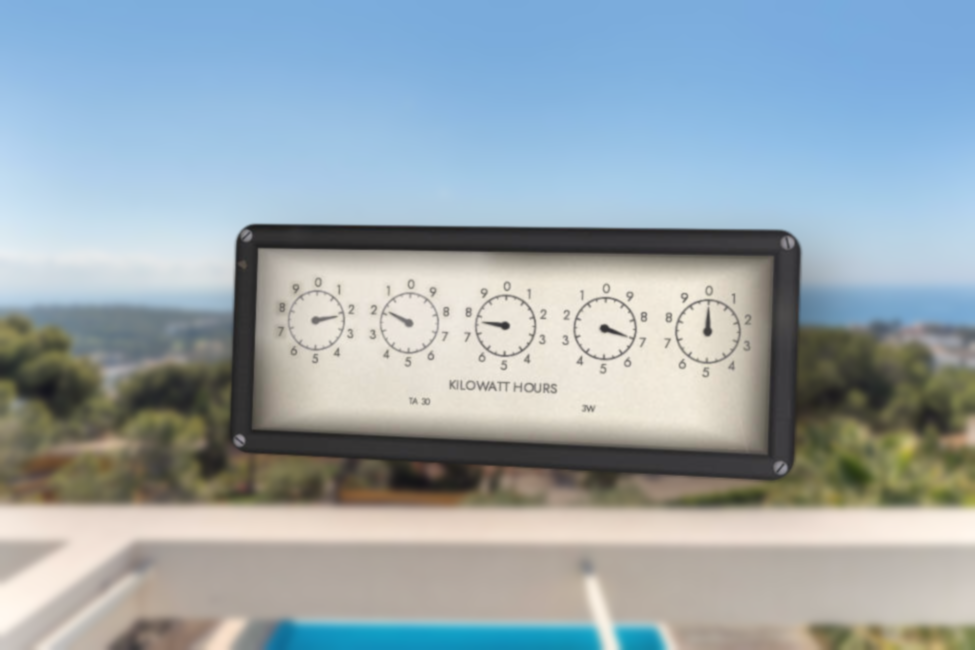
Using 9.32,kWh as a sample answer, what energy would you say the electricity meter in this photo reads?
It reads 21770,kWh
